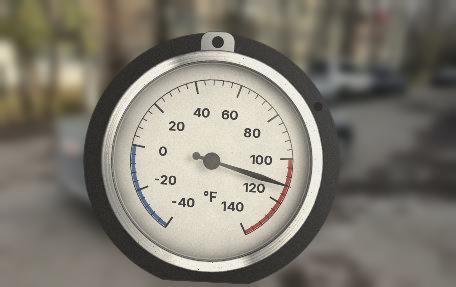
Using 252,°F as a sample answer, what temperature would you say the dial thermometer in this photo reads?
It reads 112,°F
